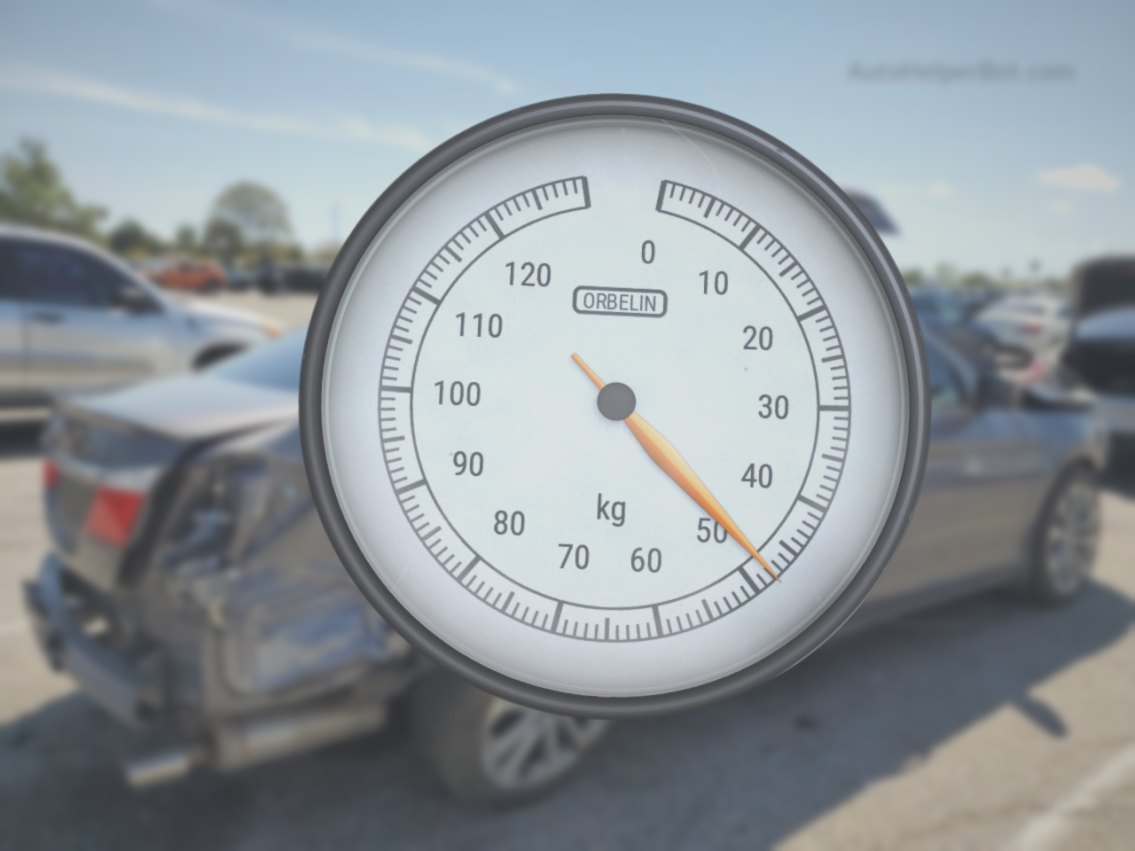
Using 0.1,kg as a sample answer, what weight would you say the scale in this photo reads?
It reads 48,kg
